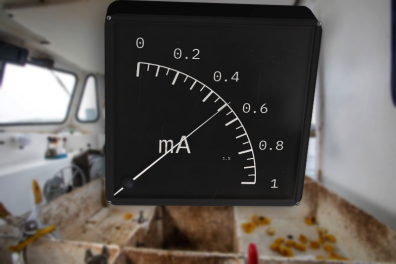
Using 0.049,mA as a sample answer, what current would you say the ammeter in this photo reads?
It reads 0.5,mA
